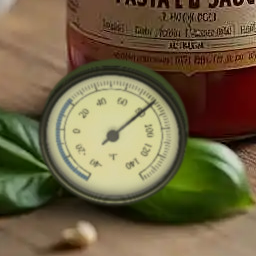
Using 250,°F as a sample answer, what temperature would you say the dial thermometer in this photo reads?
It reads 80,°F
